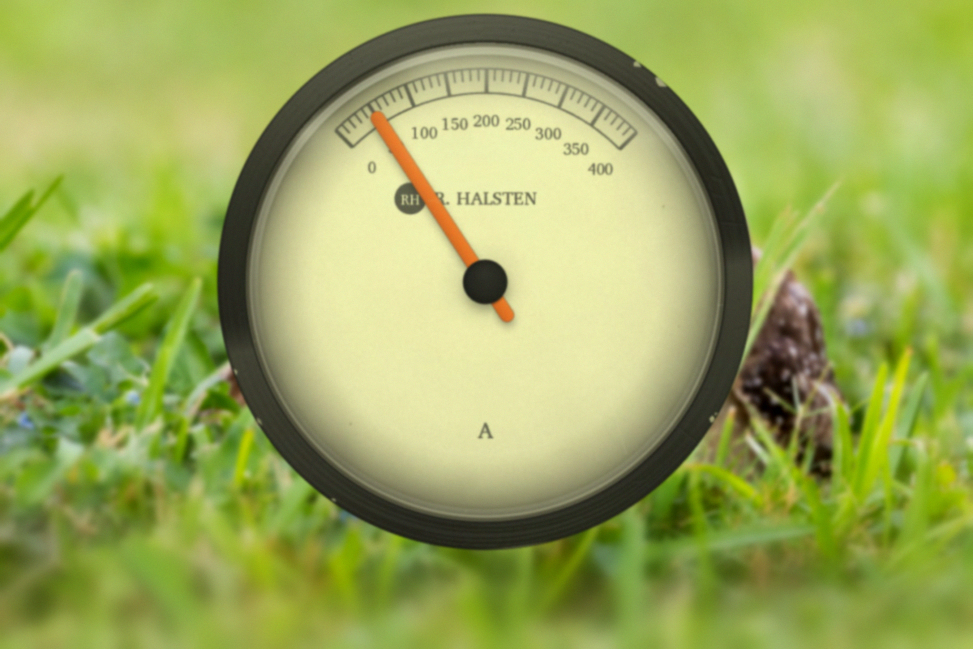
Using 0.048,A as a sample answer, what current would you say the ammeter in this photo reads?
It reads 50,A
